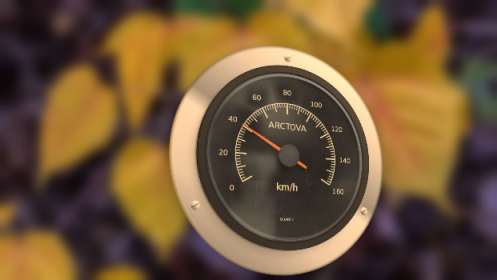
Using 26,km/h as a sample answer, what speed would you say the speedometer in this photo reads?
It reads 40,km/h
